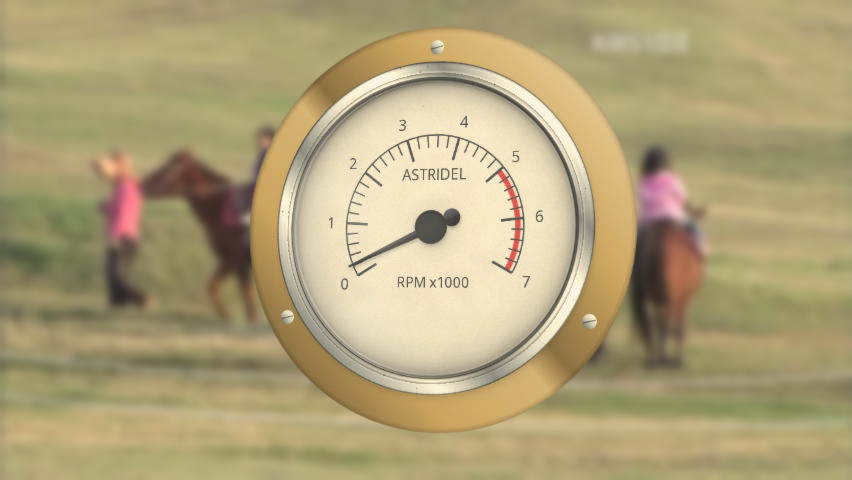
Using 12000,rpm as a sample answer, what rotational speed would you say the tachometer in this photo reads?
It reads 200,rpm
